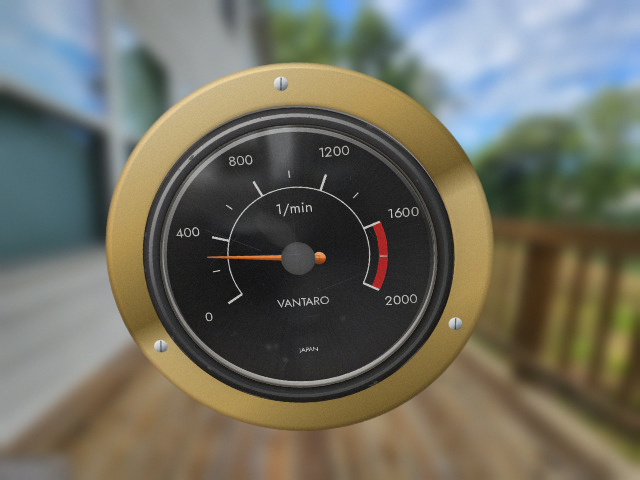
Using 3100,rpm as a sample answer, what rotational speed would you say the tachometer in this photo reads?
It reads 300,rpm
